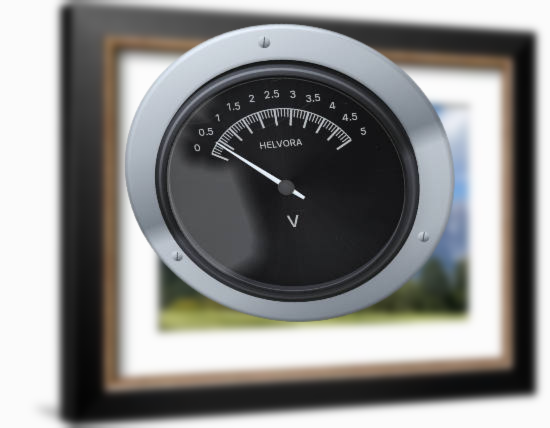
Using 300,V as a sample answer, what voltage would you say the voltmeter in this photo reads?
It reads 0.5,V
